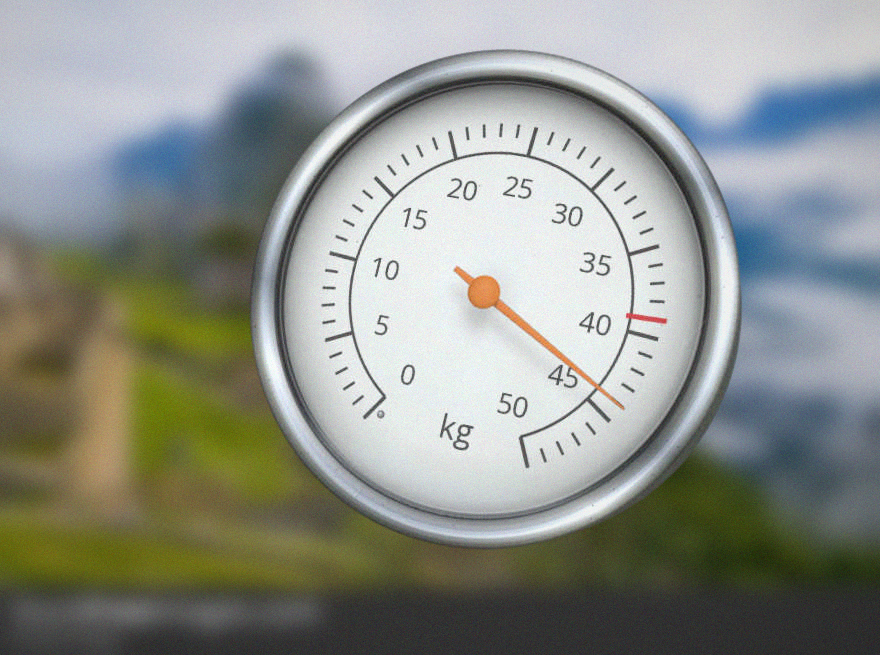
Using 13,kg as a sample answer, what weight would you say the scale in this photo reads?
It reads 44,kg
